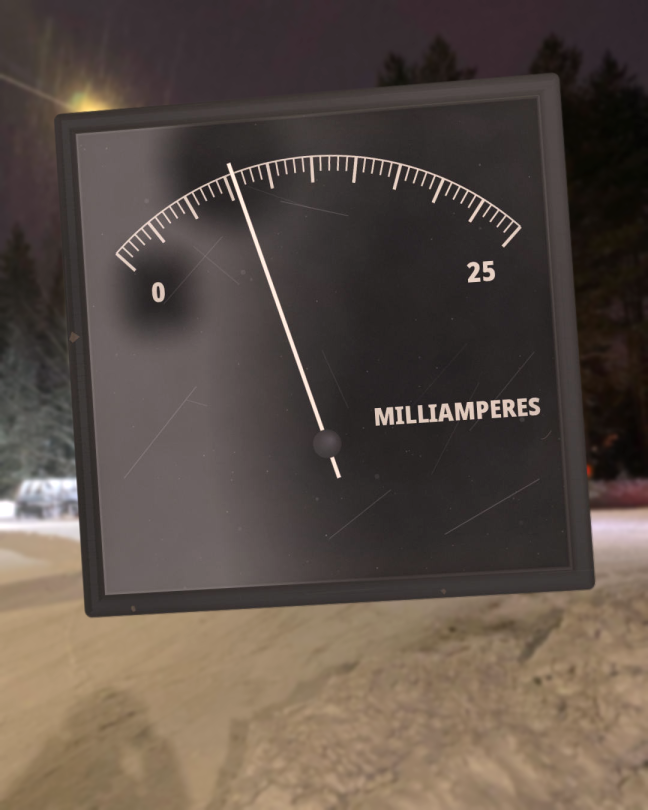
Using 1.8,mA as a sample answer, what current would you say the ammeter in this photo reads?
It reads 8,mA
